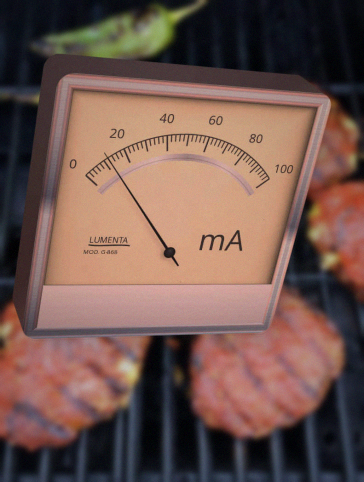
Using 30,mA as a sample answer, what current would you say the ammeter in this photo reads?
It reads 12,mA
